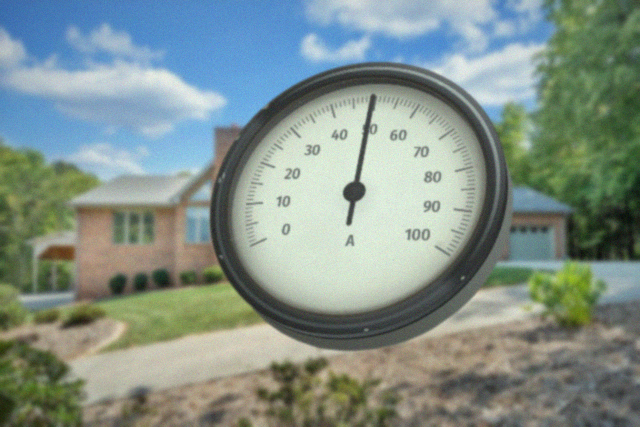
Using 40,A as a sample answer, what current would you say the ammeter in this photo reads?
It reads 50,A
